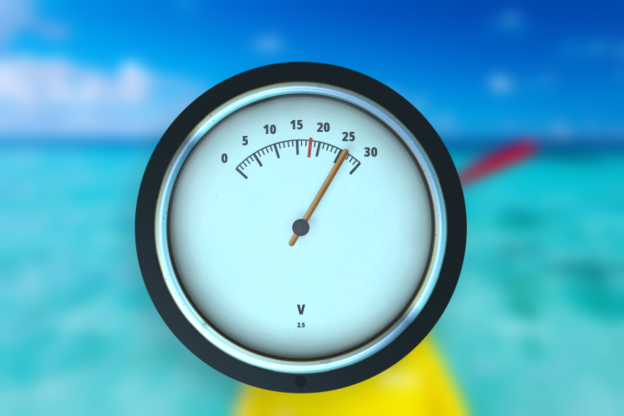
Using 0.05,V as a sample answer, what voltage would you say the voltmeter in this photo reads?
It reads 26,V
